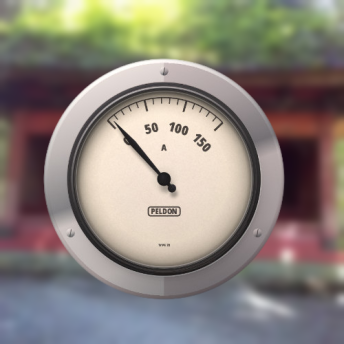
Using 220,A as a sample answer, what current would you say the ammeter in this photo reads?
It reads 5,A
